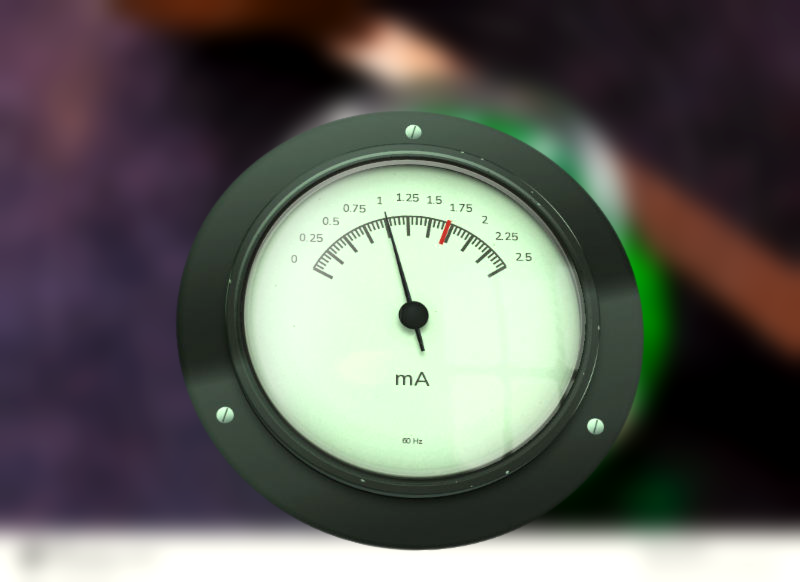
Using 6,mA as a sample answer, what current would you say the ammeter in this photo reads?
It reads 1,mA
